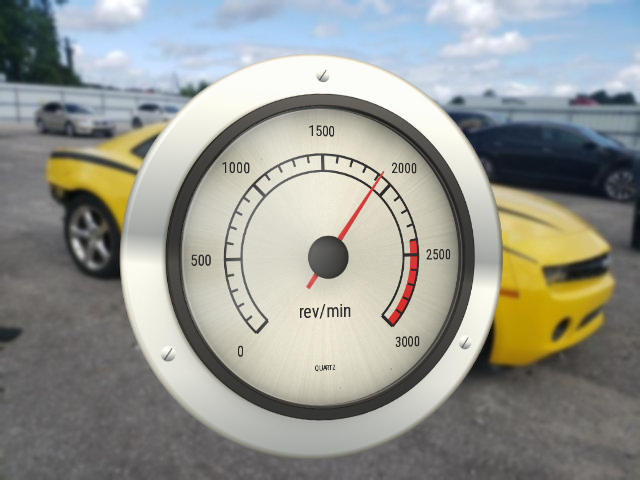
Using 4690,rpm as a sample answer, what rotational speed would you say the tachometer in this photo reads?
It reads 1900,rpm
